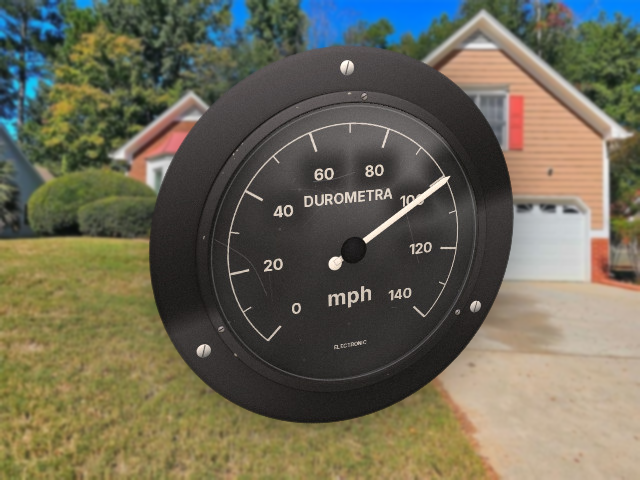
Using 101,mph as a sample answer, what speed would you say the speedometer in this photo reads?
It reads 100,mph
